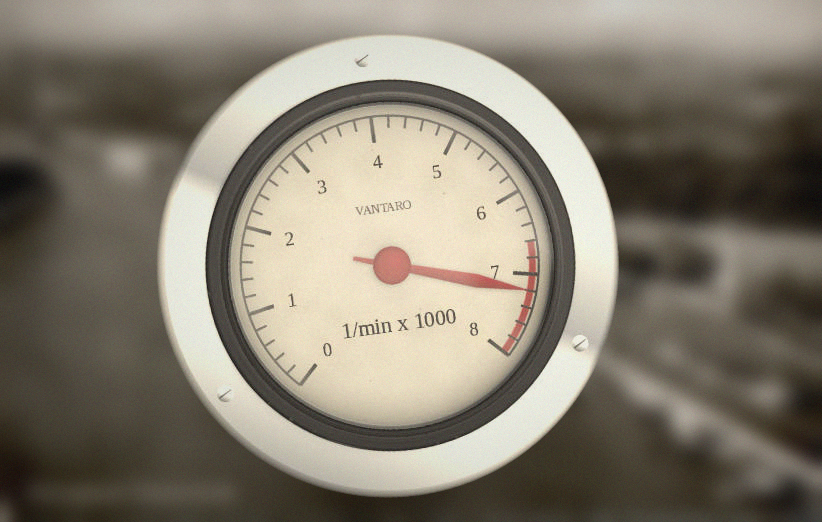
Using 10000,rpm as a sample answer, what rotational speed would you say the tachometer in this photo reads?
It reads 7200,rpm
